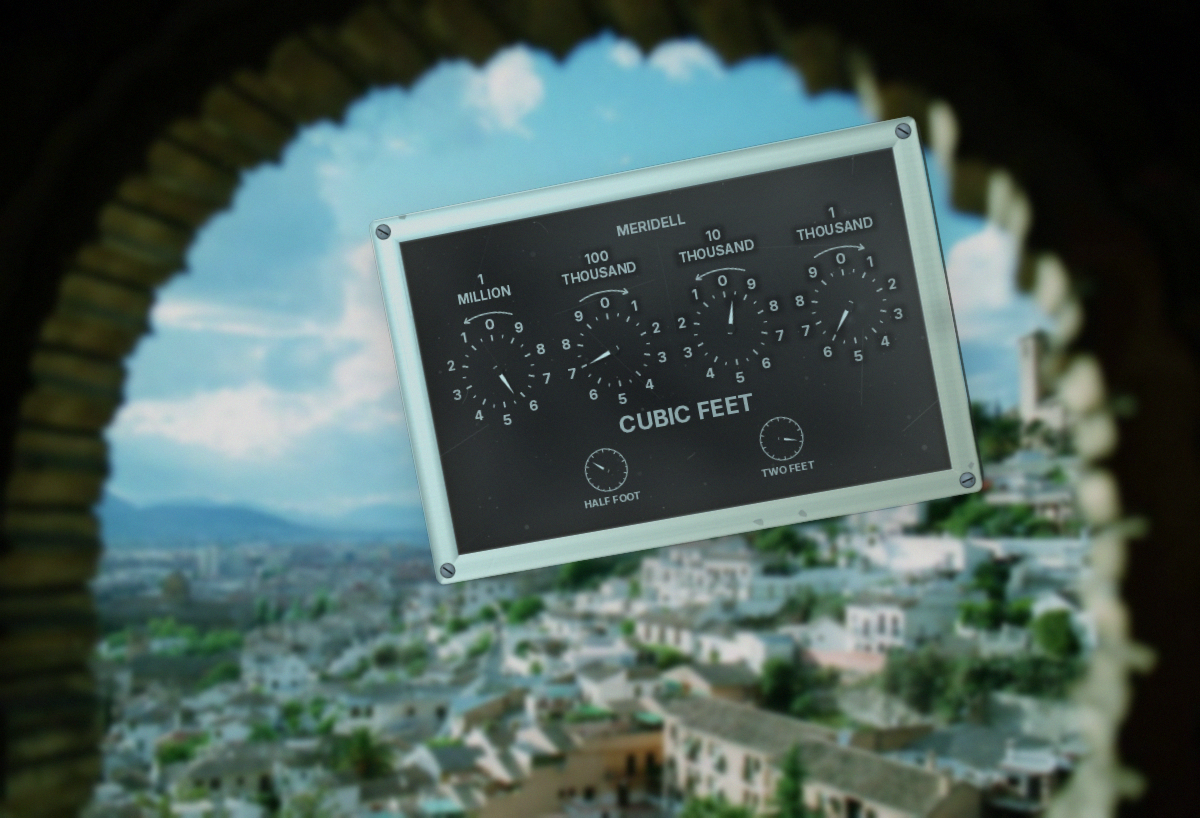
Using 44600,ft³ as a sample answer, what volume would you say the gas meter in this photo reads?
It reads 569600,ft³
